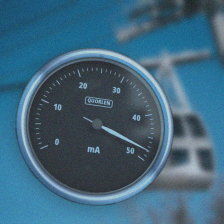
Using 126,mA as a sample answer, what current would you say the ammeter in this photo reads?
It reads 48,mA
